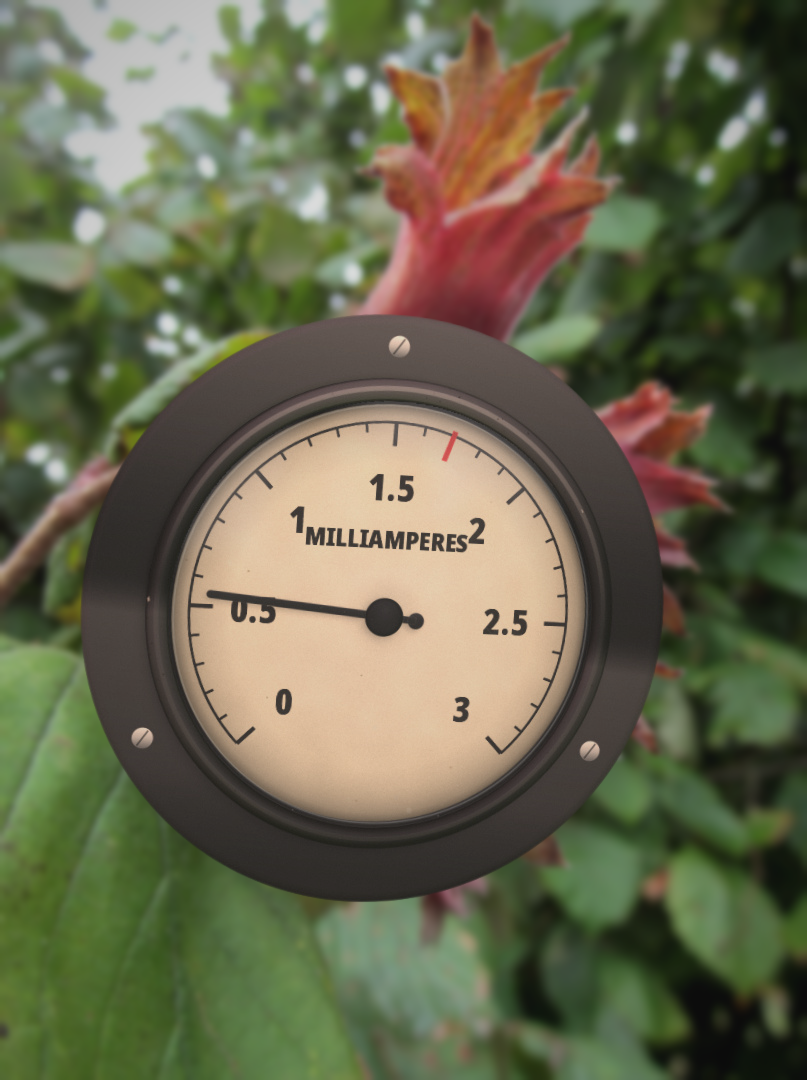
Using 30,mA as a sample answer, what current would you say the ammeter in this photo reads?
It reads 0.55,mA
